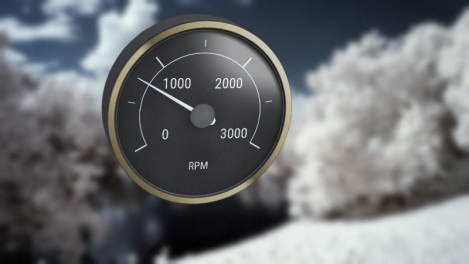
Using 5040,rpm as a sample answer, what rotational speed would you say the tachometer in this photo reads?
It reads 750,rpm
